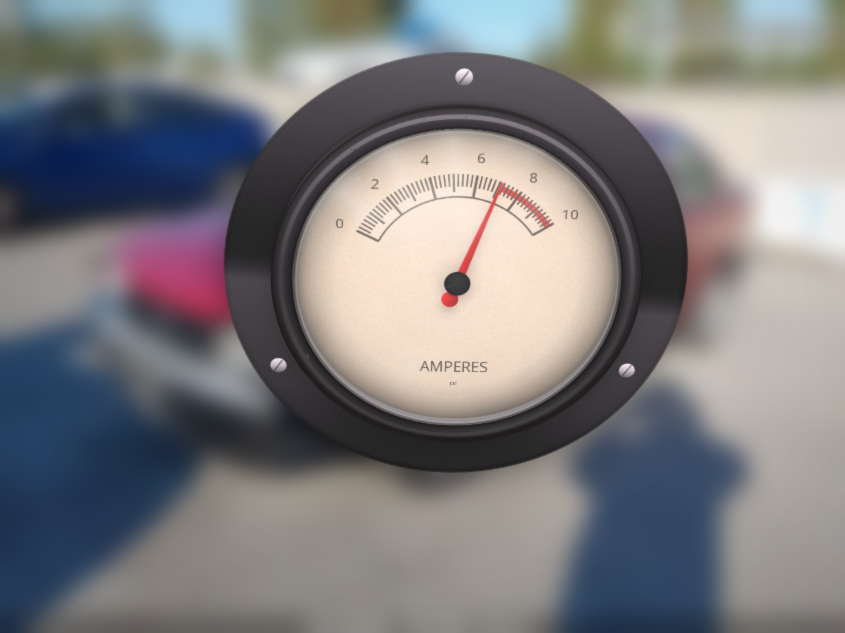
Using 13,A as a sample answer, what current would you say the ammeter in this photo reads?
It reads 7,A
